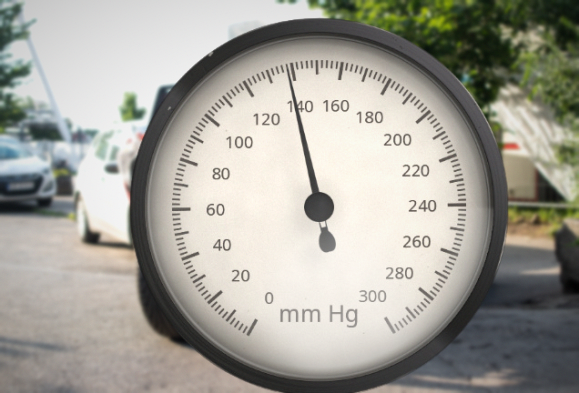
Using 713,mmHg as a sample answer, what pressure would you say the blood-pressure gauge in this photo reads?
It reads 138,mmHg
